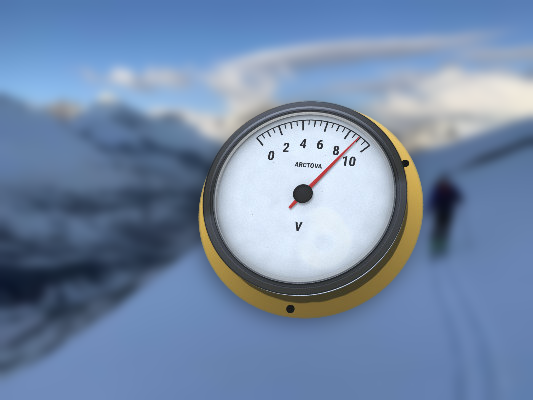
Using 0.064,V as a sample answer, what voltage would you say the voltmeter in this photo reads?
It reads 9,V
